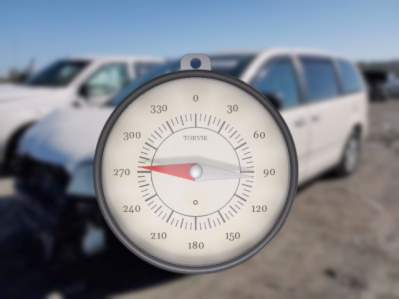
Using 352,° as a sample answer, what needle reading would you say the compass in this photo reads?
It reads 275,°
